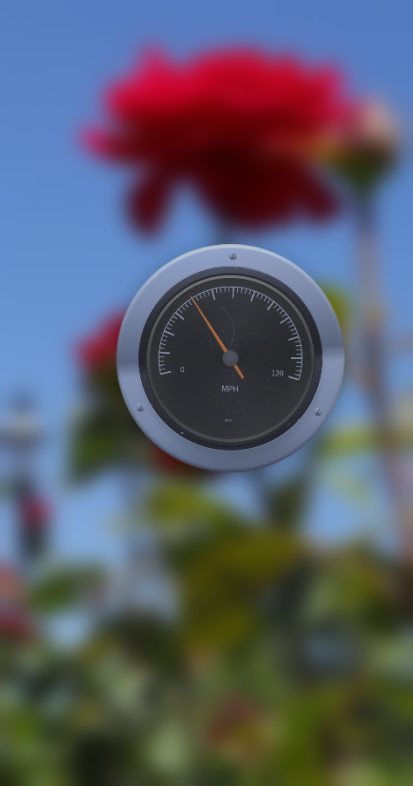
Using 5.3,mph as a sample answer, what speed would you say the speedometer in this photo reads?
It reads 40,mph
